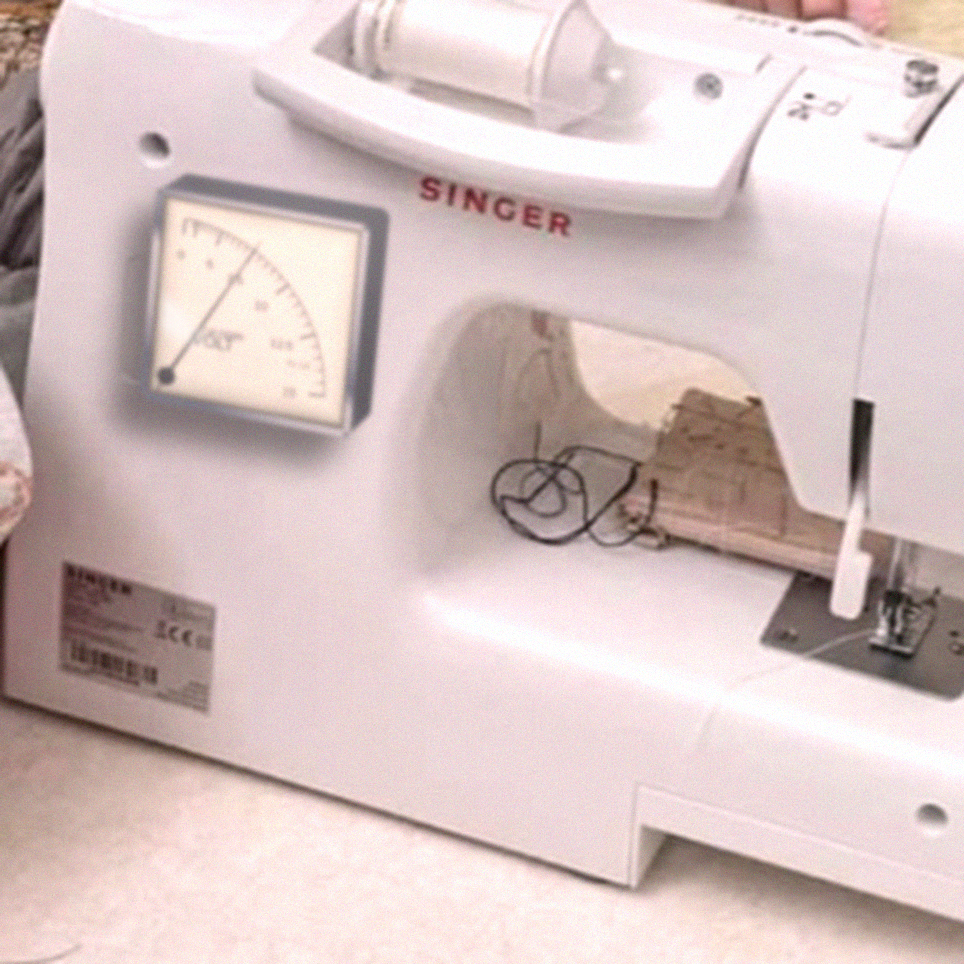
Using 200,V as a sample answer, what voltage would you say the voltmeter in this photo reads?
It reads 7.5,V
